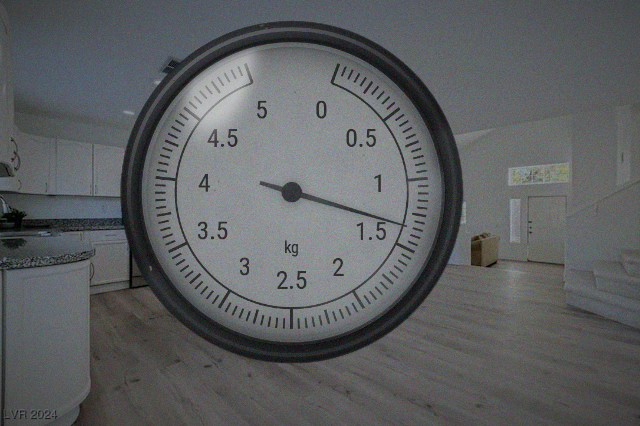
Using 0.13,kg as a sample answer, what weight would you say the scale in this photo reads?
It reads 1.35,kg
